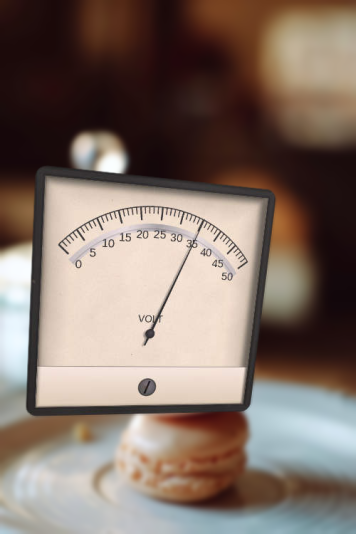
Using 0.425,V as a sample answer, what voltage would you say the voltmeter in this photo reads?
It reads 35,V
